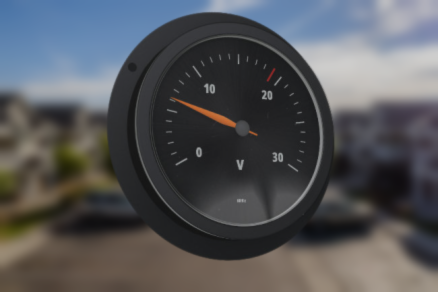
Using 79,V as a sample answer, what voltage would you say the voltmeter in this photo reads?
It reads 6,V
